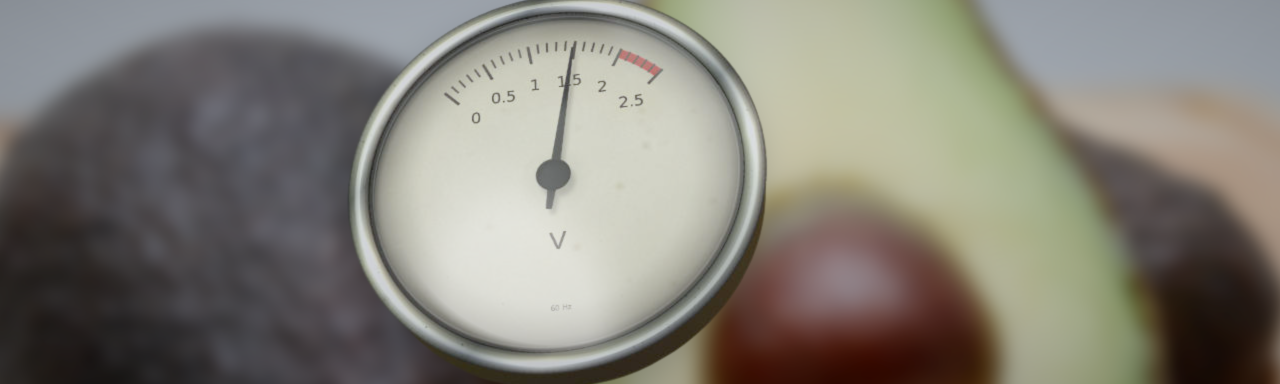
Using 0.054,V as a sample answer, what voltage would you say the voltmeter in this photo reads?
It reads 1.5,V
